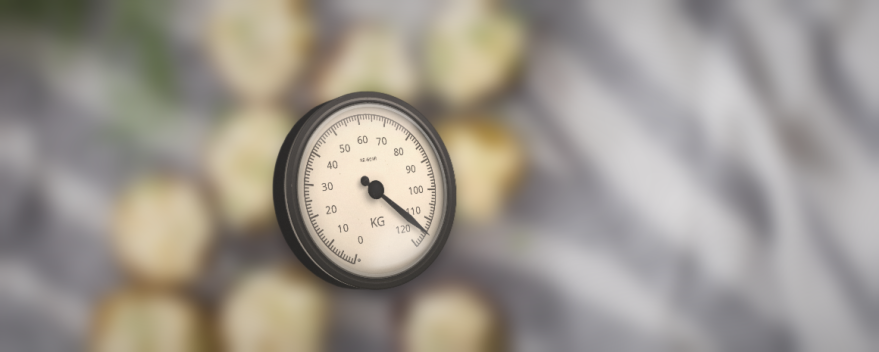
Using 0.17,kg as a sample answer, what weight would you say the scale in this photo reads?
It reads 115,kg
